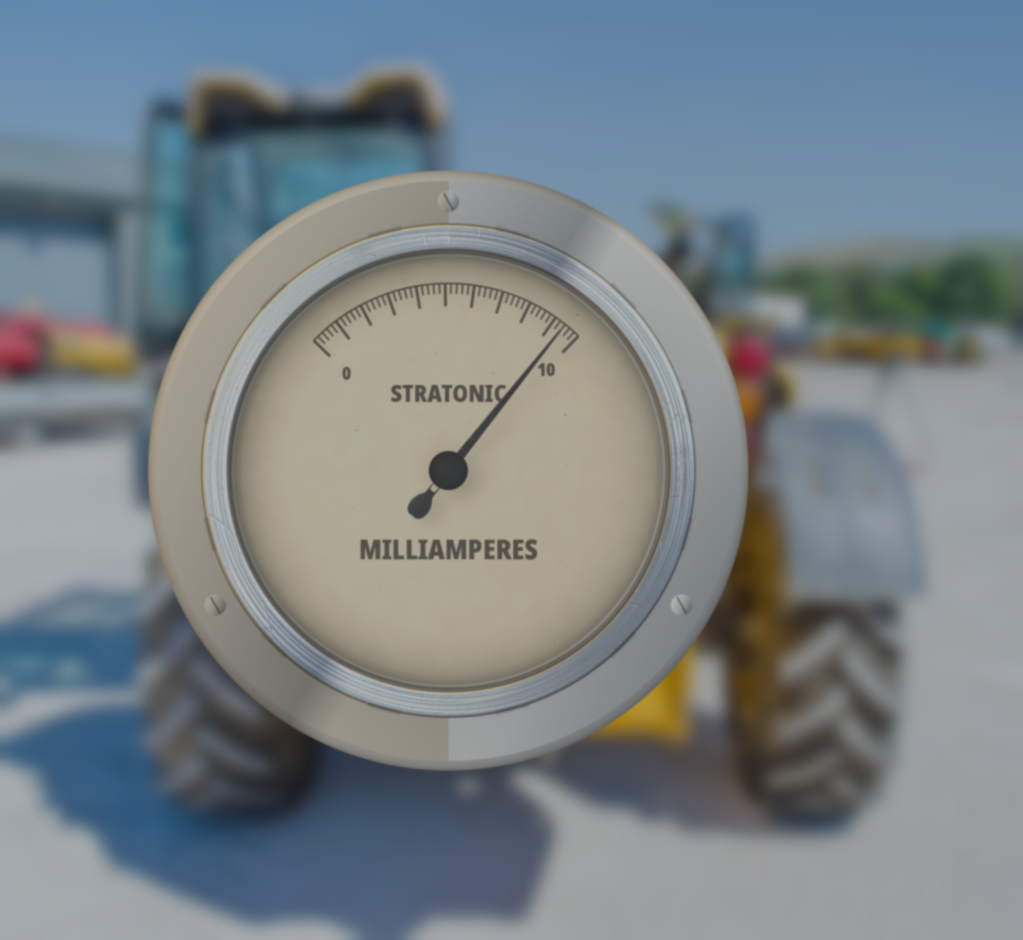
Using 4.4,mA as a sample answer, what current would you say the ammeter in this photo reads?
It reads 9.4,mA
